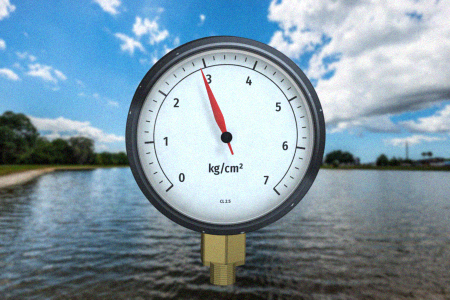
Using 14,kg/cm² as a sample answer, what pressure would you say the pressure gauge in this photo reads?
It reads 2.9,kg/cm²
